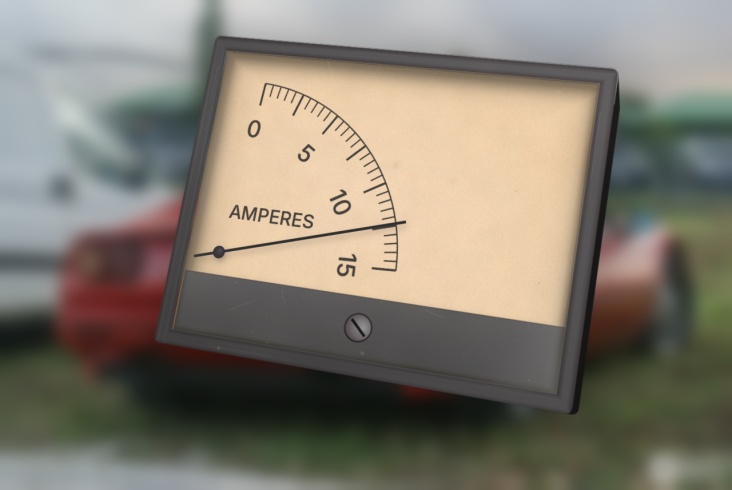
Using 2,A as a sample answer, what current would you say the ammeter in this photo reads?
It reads 12.5,A
